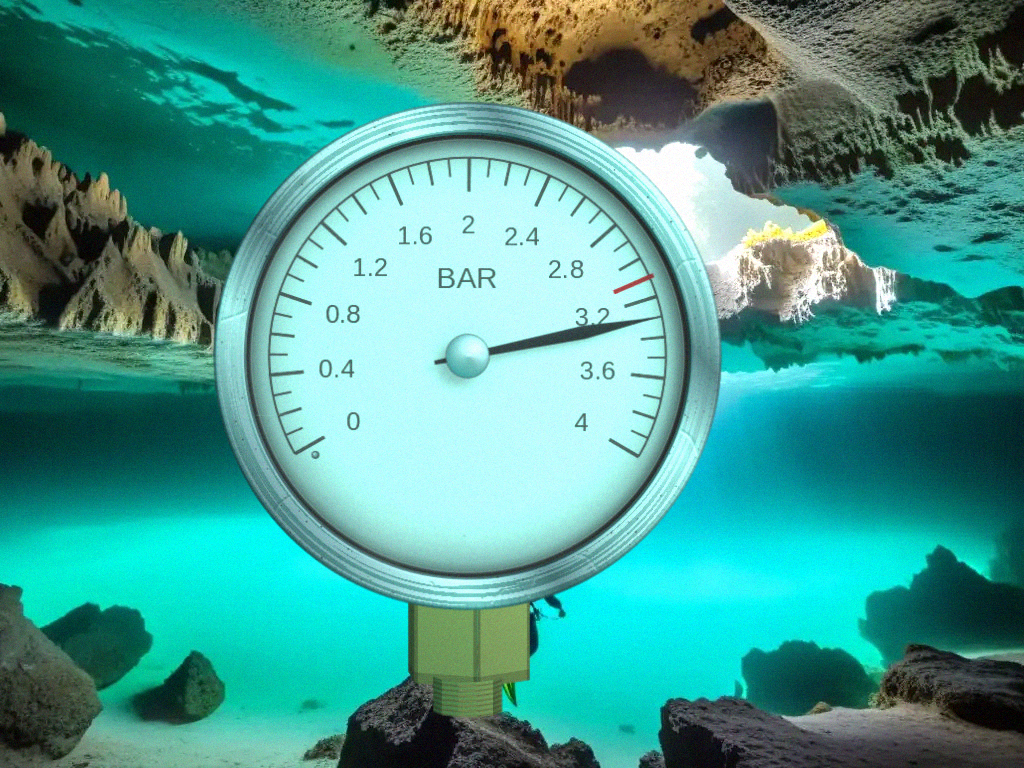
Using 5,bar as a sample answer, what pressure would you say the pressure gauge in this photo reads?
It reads 3.3,bar
